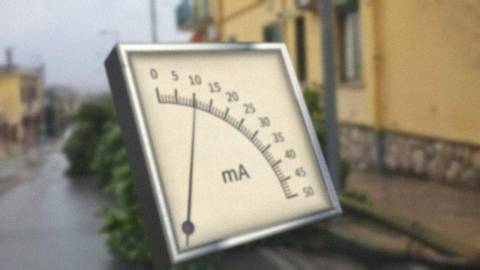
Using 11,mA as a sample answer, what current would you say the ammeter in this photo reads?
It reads 10,mA
